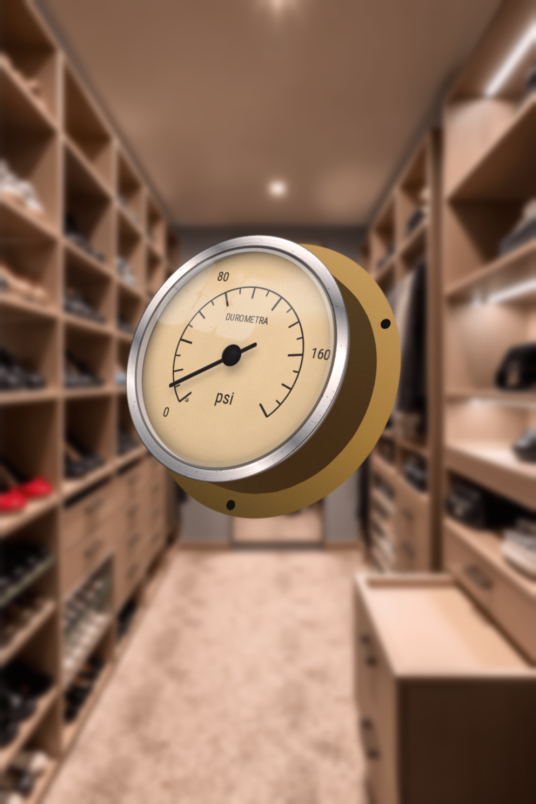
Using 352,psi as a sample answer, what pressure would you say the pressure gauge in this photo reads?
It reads 10,psi
